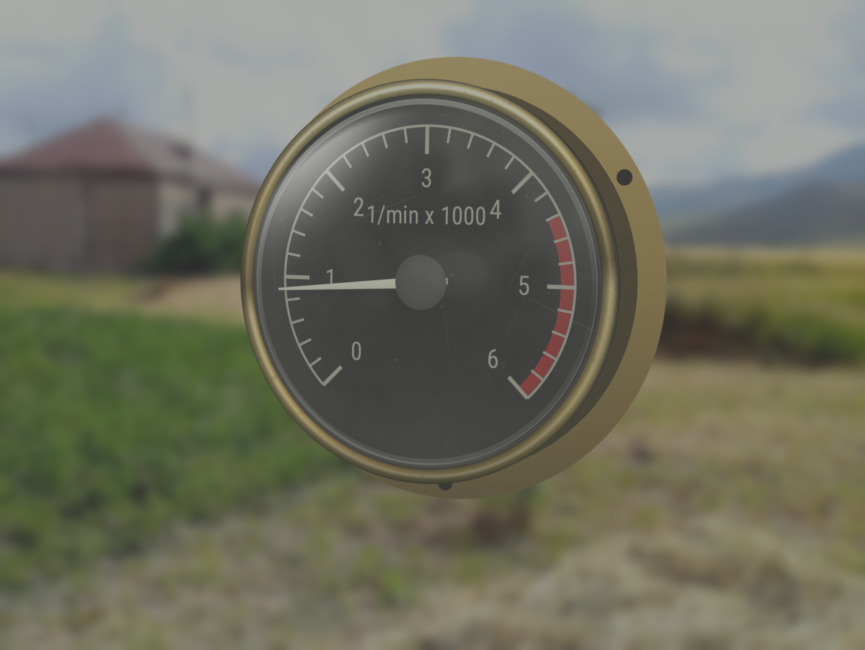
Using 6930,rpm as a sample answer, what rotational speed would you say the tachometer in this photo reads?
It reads 900,rpm
